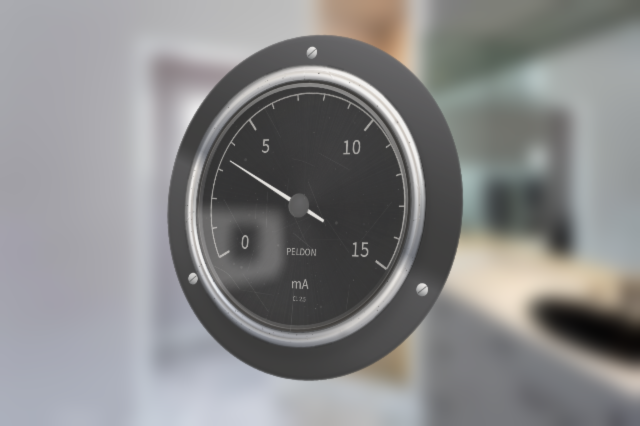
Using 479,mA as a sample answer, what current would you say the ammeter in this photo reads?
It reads 3.5,mA
